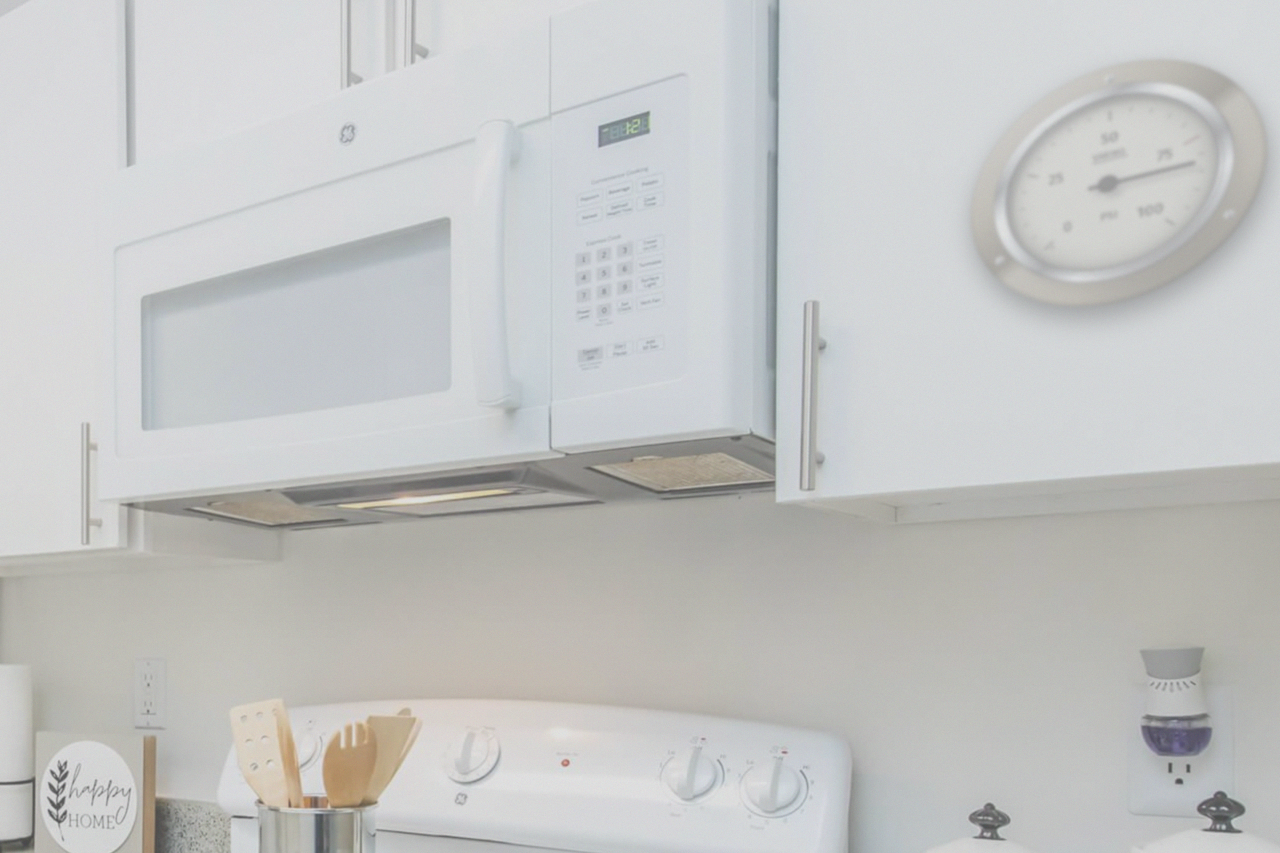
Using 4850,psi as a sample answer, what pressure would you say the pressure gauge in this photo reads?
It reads 82.5,psi
